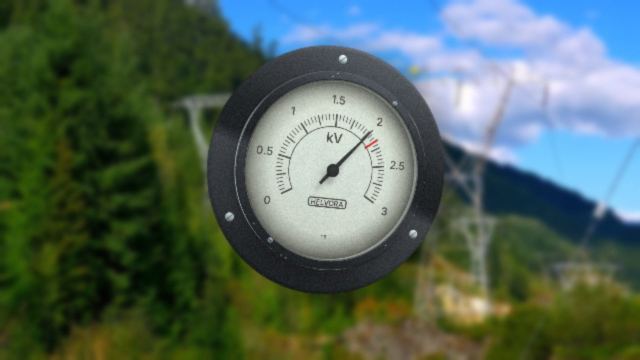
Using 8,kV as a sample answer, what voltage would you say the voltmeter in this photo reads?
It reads 2,kV
